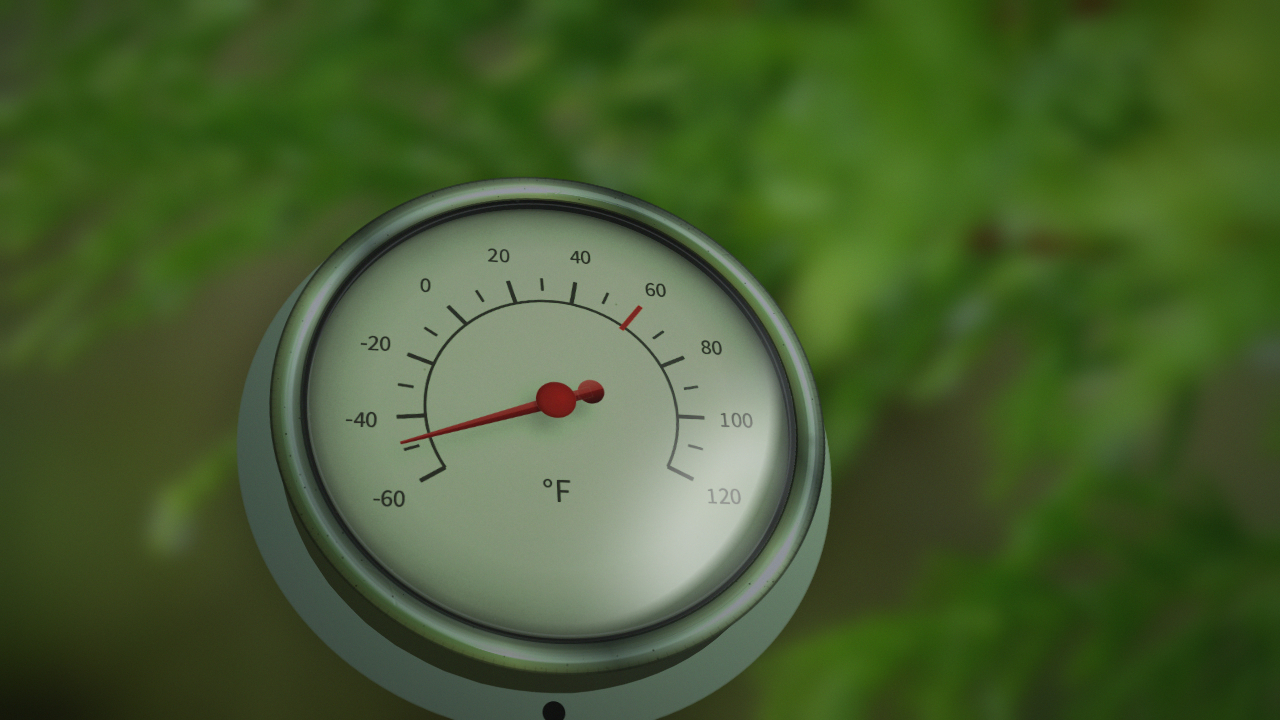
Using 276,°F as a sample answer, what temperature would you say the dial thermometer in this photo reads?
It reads -50,°F
